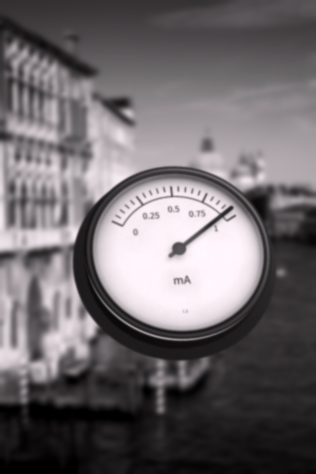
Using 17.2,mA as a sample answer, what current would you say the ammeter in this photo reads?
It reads 0.95,mA
